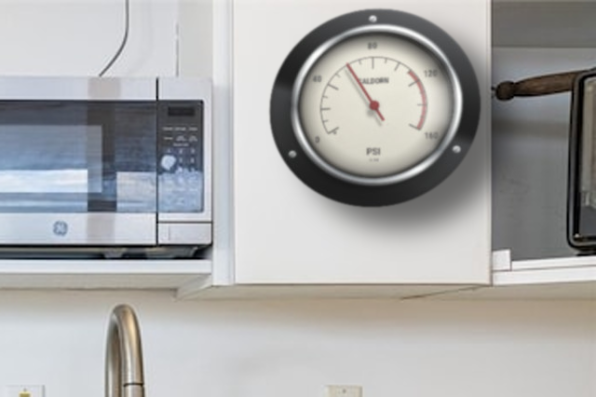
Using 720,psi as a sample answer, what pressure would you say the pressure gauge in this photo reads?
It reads 60,psi
